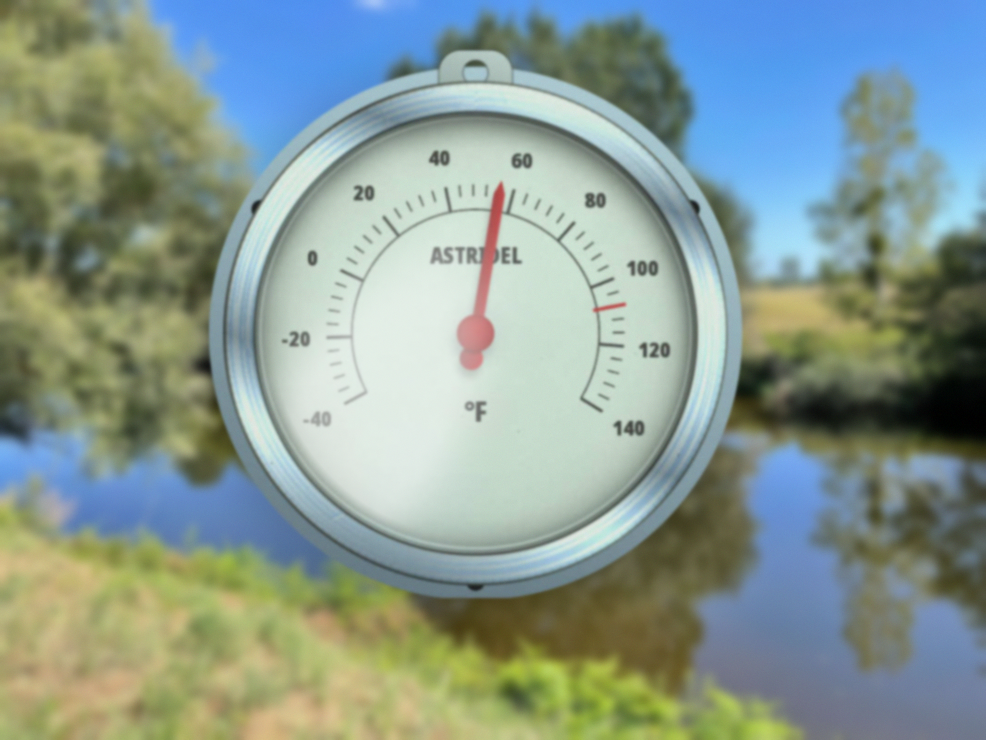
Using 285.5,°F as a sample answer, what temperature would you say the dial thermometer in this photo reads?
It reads 56,°F
